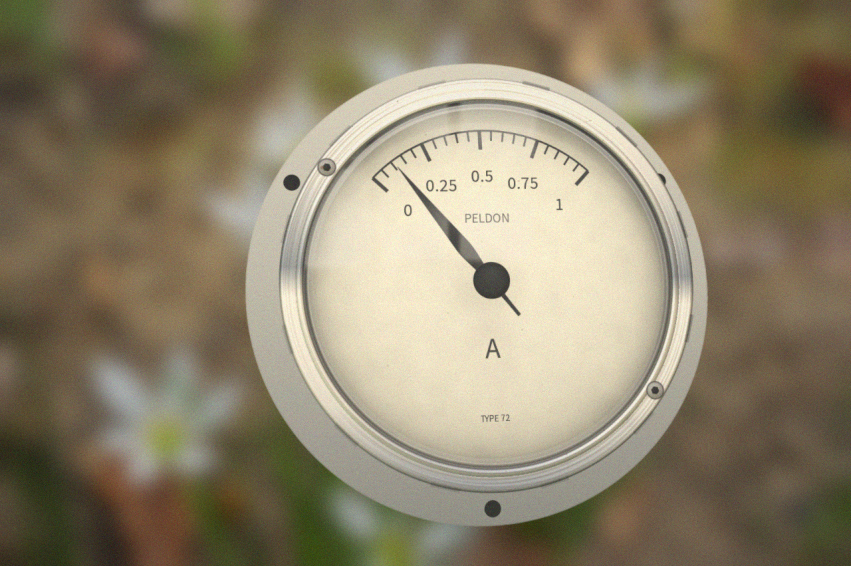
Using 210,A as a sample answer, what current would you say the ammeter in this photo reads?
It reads 0.1,A
